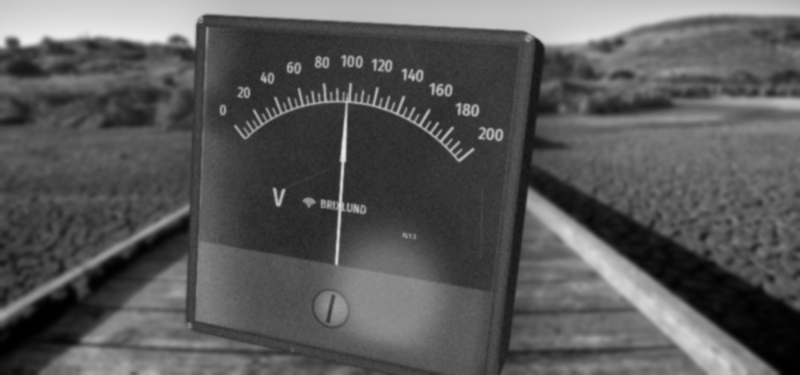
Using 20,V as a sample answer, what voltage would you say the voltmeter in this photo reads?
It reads 100,V
